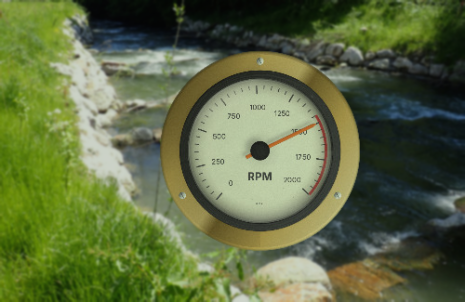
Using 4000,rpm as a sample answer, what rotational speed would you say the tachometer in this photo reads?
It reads 1500,rpm
